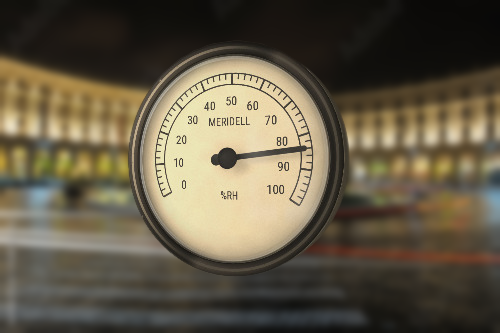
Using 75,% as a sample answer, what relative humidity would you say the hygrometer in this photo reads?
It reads 84,%
